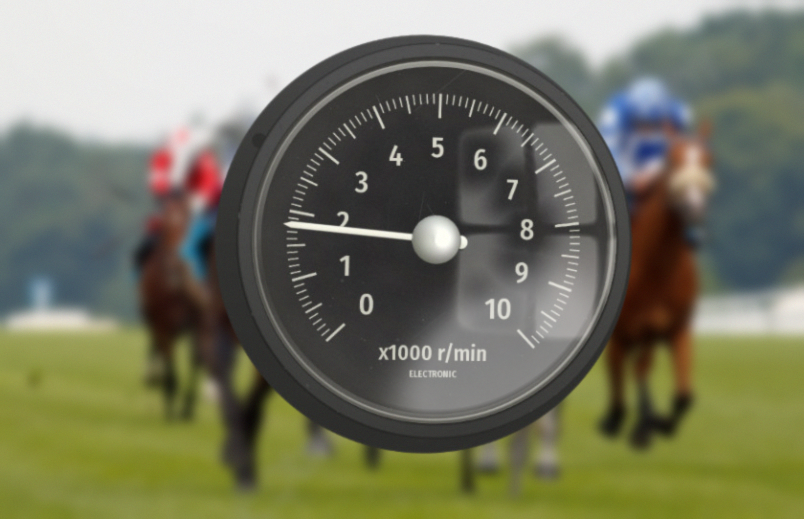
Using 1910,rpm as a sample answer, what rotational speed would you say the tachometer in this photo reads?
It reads 1800,rpm
